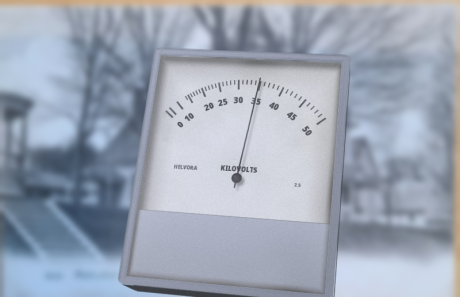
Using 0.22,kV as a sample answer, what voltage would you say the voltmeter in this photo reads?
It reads 35,kV
